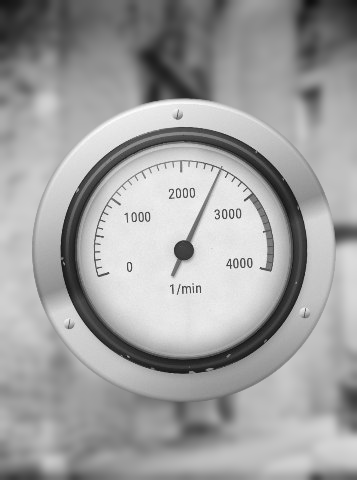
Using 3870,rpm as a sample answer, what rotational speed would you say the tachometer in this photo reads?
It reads 2500,rpm
